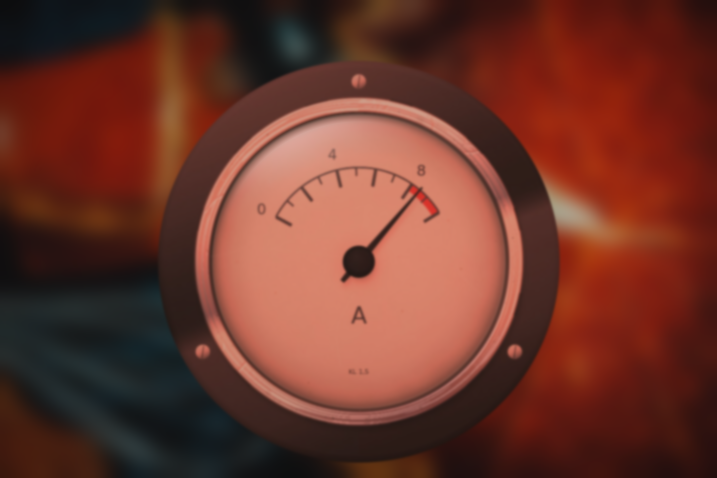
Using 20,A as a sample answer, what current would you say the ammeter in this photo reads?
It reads 8.5,A
